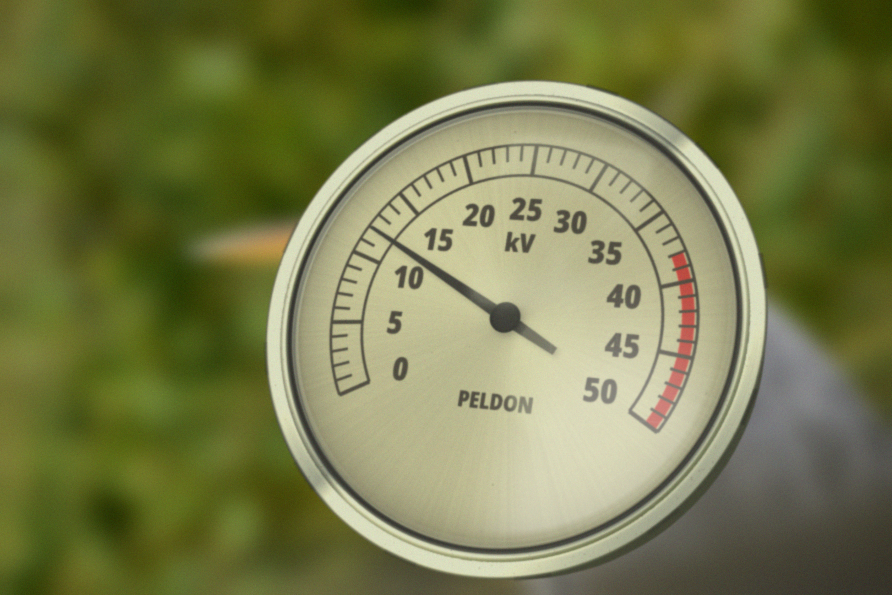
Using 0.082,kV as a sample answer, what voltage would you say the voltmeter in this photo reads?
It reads 12,kV
